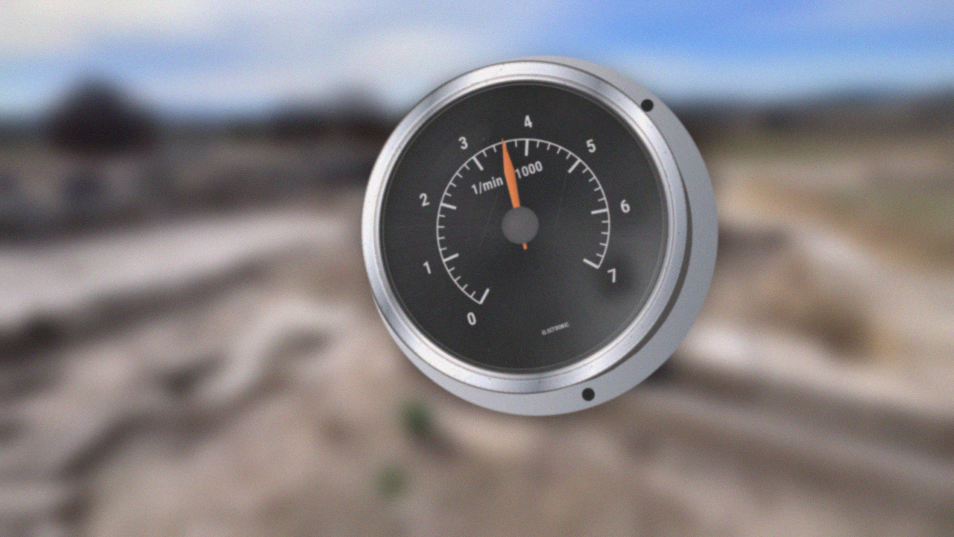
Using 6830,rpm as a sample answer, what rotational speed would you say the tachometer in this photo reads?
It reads 3600,rpm
